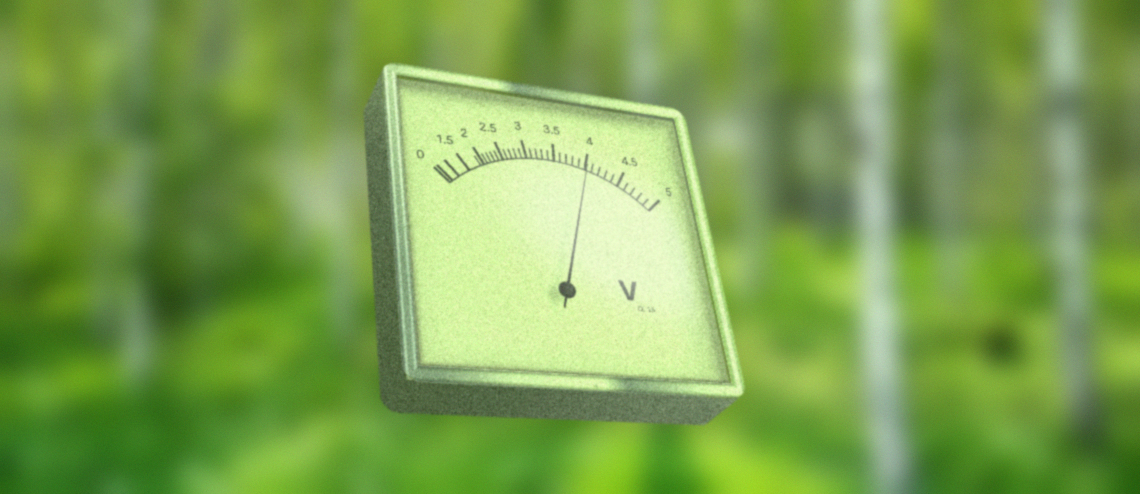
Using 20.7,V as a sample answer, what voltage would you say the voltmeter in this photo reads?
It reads 4,V
